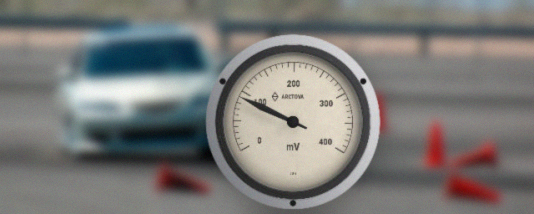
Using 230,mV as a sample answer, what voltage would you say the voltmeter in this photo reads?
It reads 90,mV
